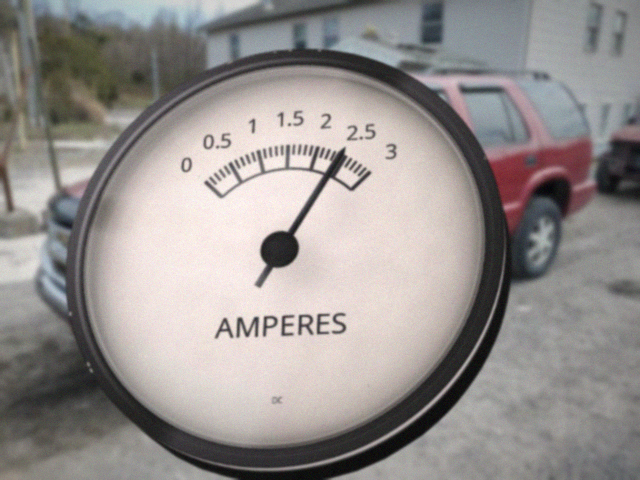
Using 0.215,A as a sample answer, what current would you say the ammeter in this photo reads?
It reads 2.5,A
